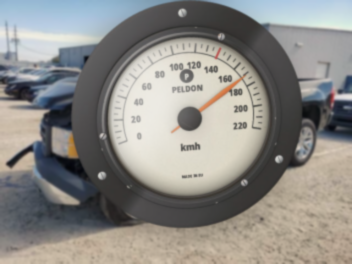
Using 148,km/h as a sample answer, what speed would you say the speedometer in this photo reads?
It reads 170,km/h
